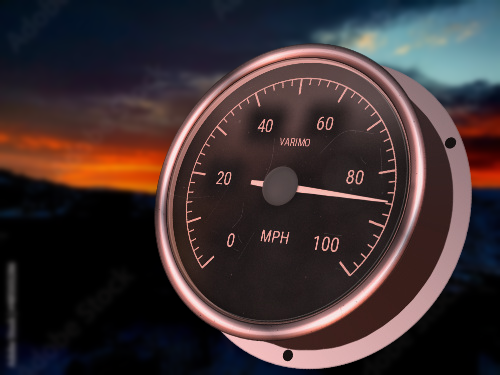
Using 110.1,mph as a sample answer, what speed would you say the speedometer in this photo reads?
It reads 86,mph
